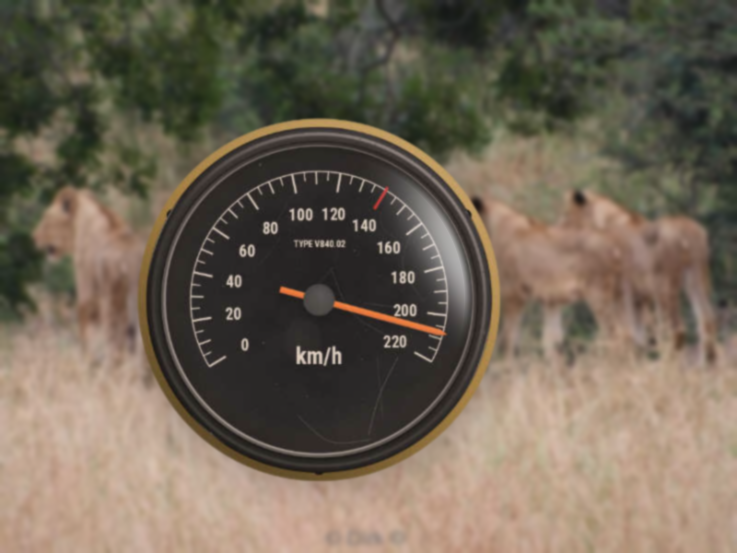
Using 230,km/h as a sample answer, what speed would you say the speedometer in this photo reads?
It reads 207.5,km/h
